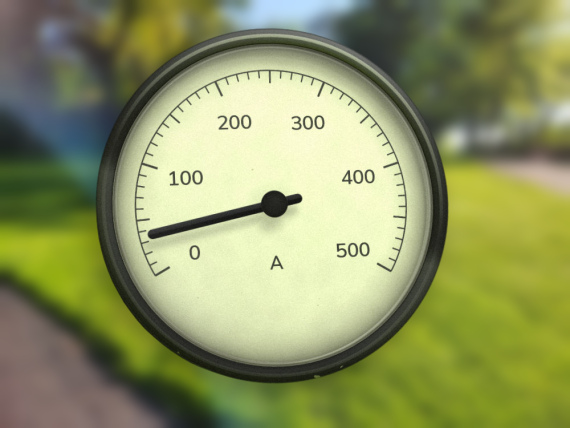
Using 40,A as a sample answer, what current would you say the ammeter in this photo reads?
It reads 35,A
